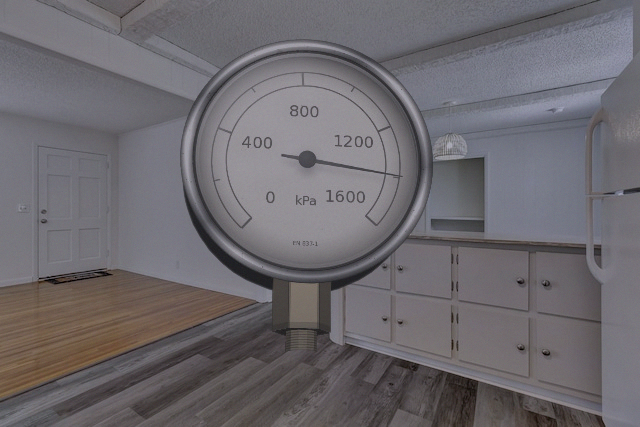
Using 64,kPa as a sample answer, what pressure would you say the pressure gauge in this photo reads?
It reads 1400,kPa
